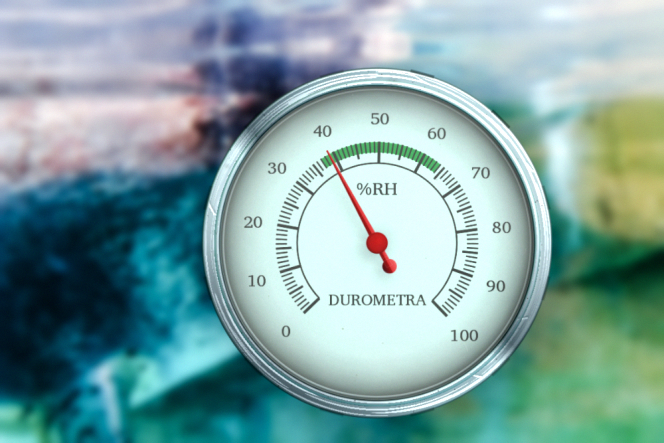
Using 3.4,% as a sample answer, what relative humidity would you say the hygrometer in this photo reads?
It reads 39,%
